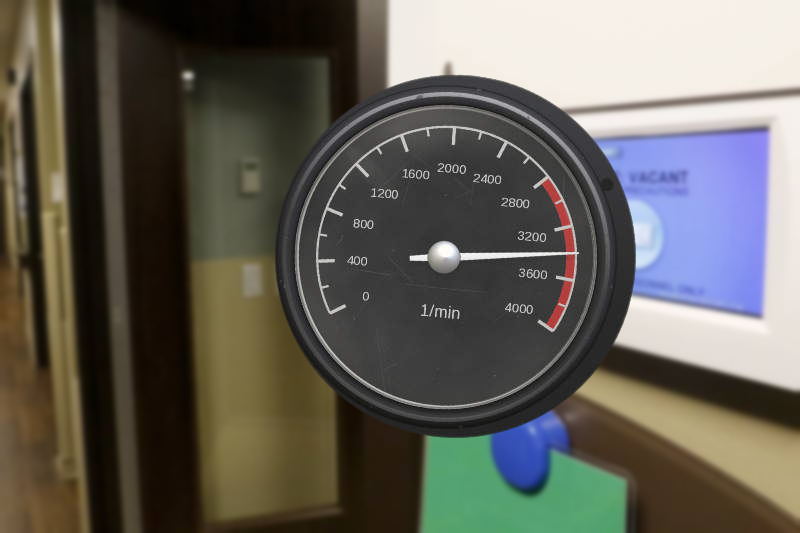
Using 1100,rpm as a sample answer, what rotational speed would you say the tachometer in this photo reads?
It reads 3400,rpm
